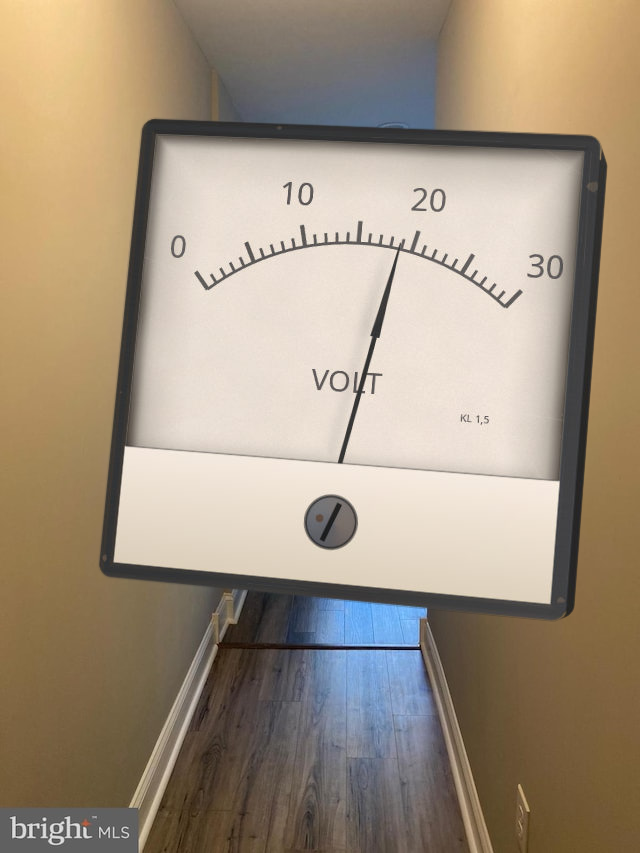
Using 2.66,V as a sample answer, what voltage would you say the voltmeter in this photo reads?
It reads 19,V
